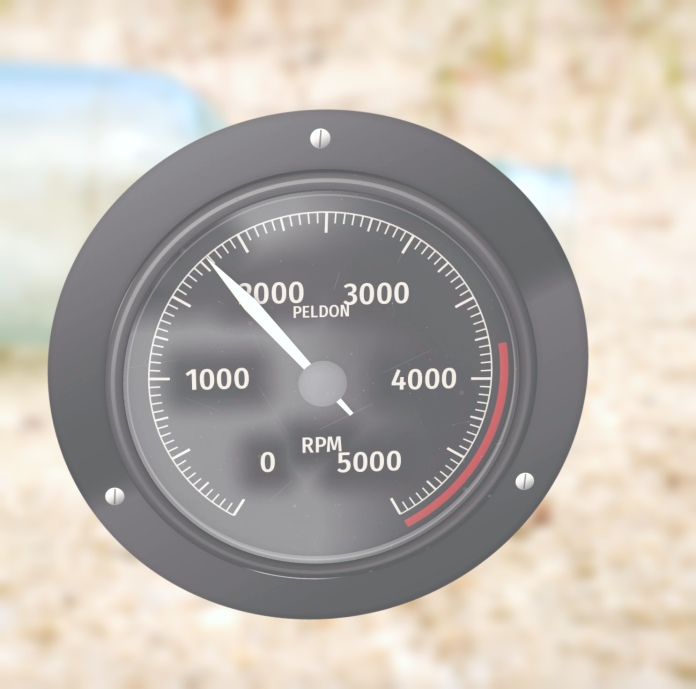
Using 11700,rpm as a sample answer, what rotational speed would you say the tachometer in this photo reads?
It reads 1800,rpm
